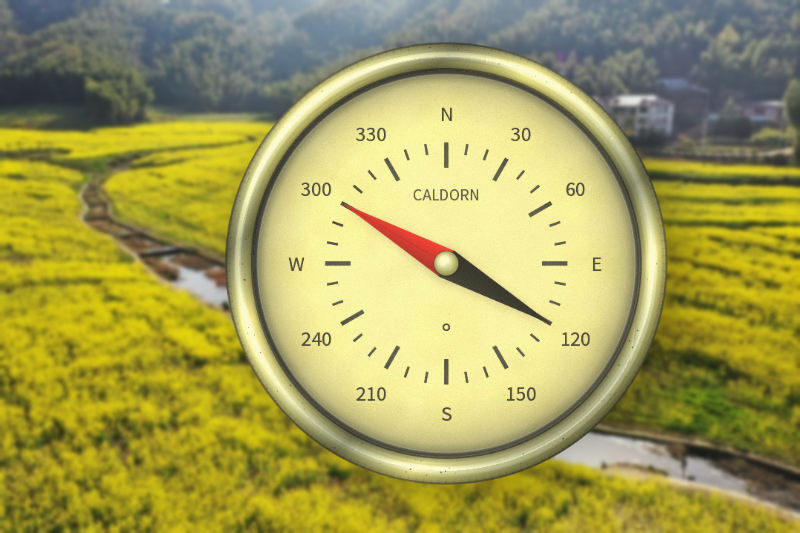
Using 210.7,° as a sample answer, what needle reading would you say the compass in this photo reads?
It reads 300,°
